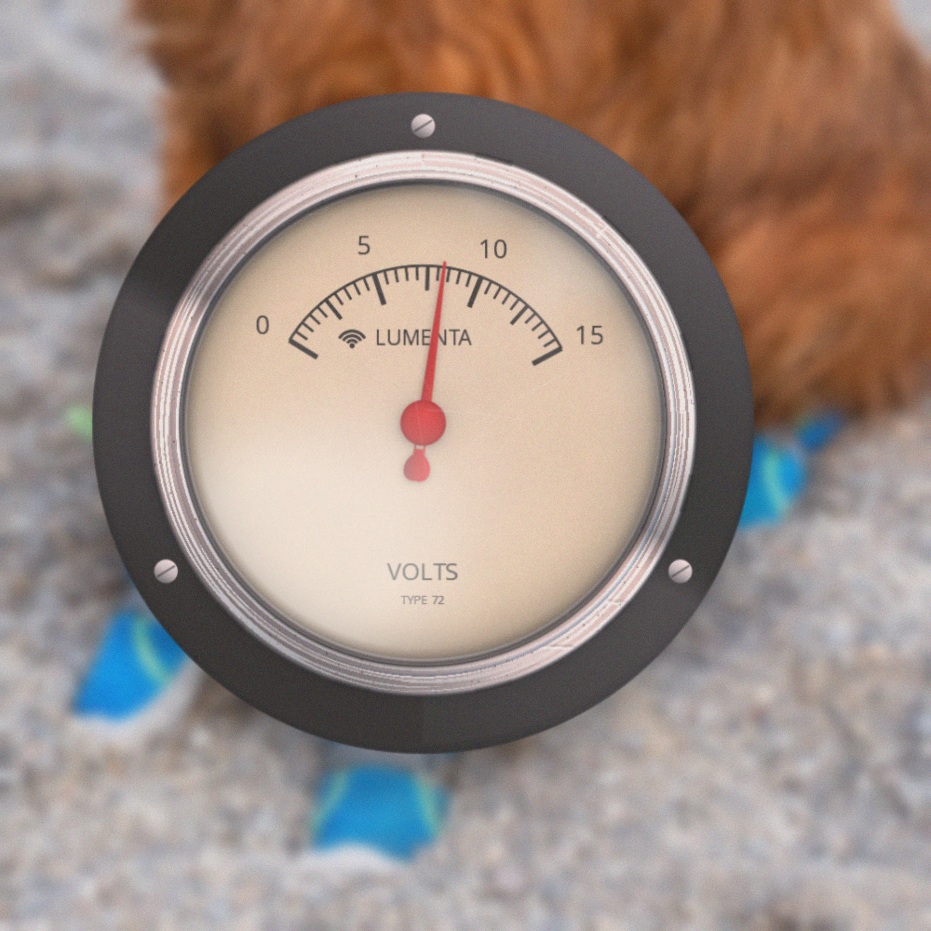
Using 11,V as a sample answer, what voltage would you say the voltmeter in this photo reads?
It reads 8.25,V
